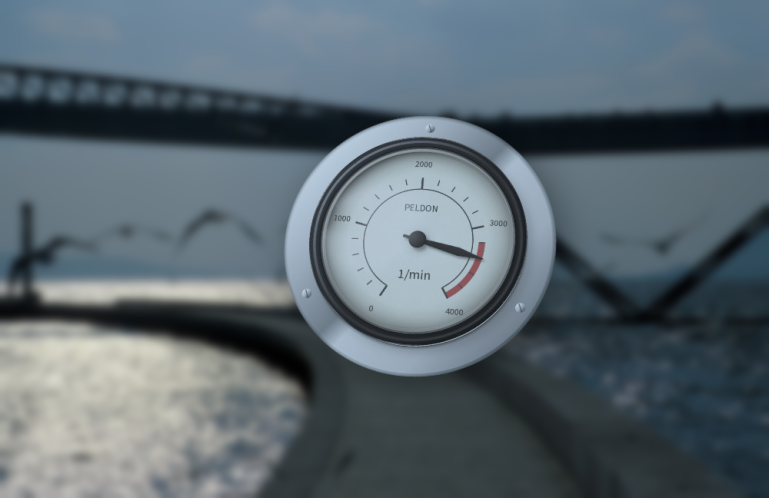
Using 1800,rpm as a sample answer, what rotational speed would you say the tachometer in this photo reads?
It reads 3400,rpm
